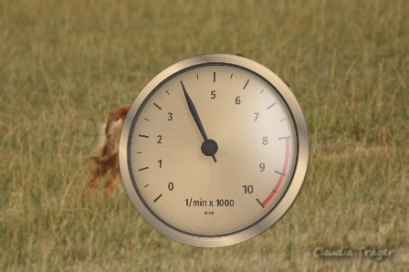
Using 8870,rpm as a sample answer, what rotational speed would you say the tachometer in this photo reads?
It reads 4000,rpm
